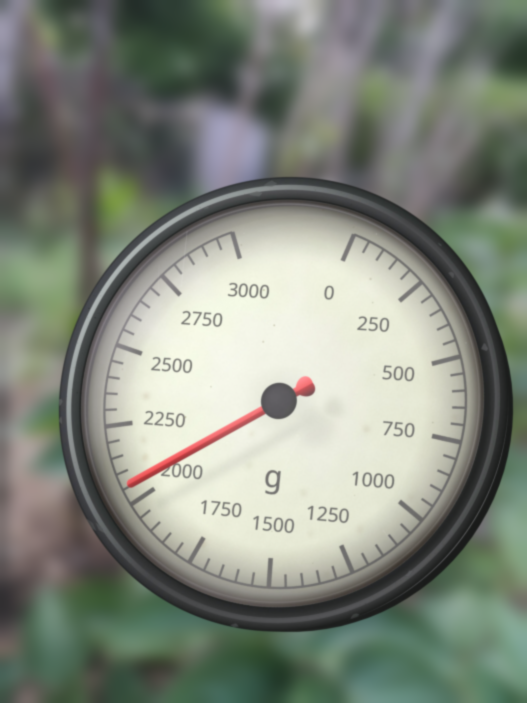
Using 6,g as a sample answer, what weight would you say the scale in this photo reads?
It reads 2050,g
